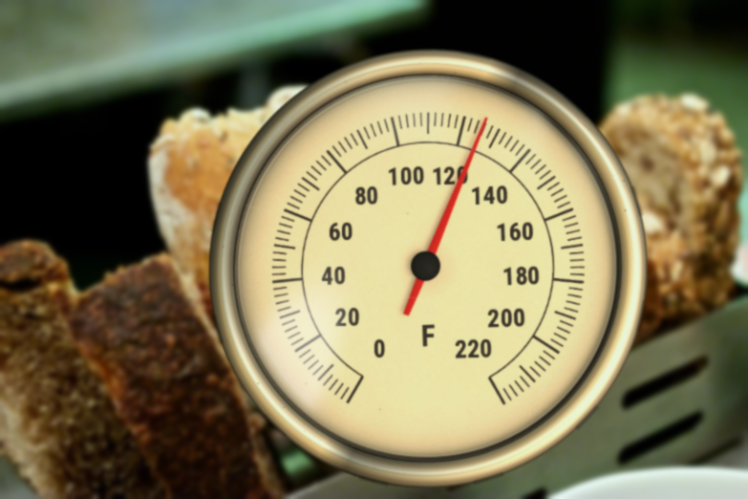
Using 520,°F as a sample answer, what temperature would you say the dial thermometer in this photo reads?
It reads 126,°F
